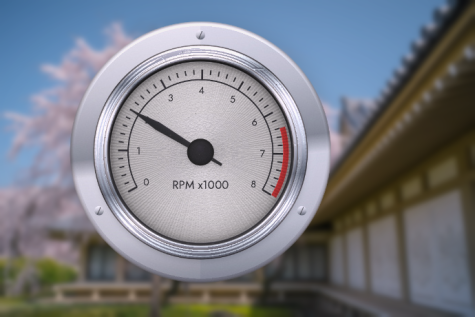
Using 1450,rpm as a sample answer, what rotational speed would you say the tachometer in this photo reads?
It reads 2000,rpm
